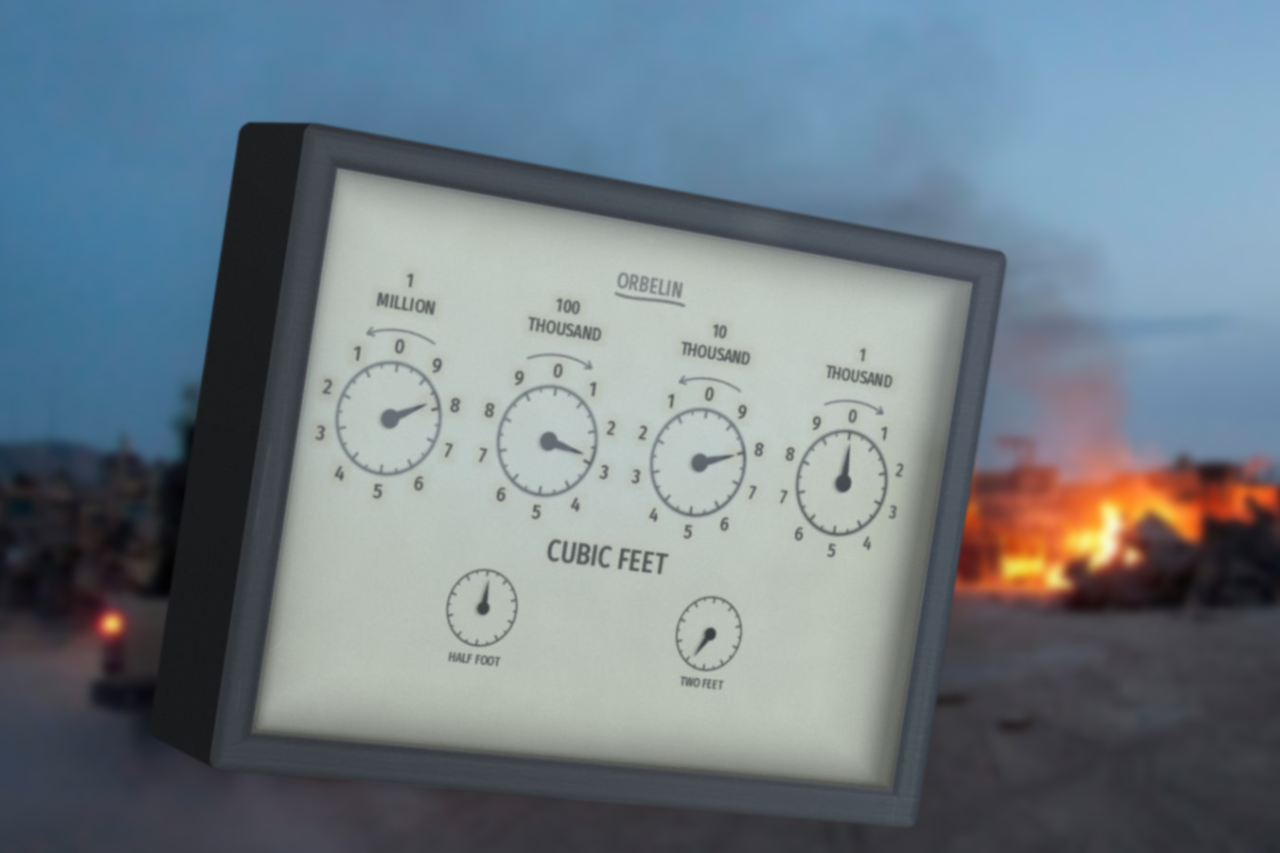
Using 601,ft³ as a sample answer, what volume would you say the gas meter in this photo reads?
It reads 828000,ft³
